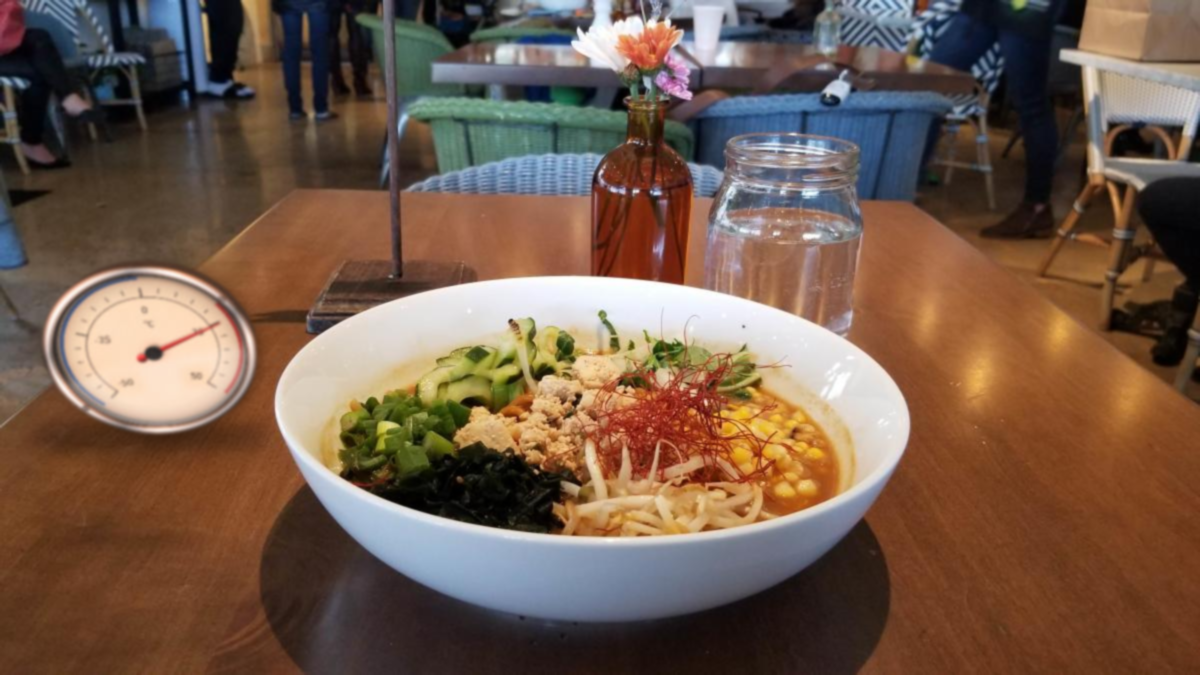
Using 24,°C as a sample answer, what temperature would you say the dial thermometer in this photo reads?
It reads 25,°C
